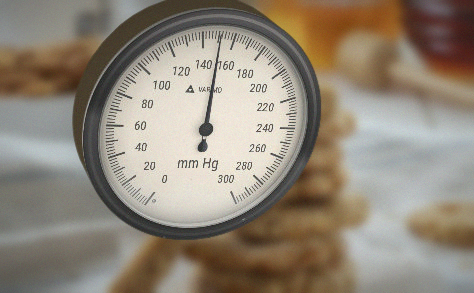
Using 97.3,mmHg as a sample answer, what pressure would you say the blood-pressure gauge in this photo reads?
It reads 150,mmHg
